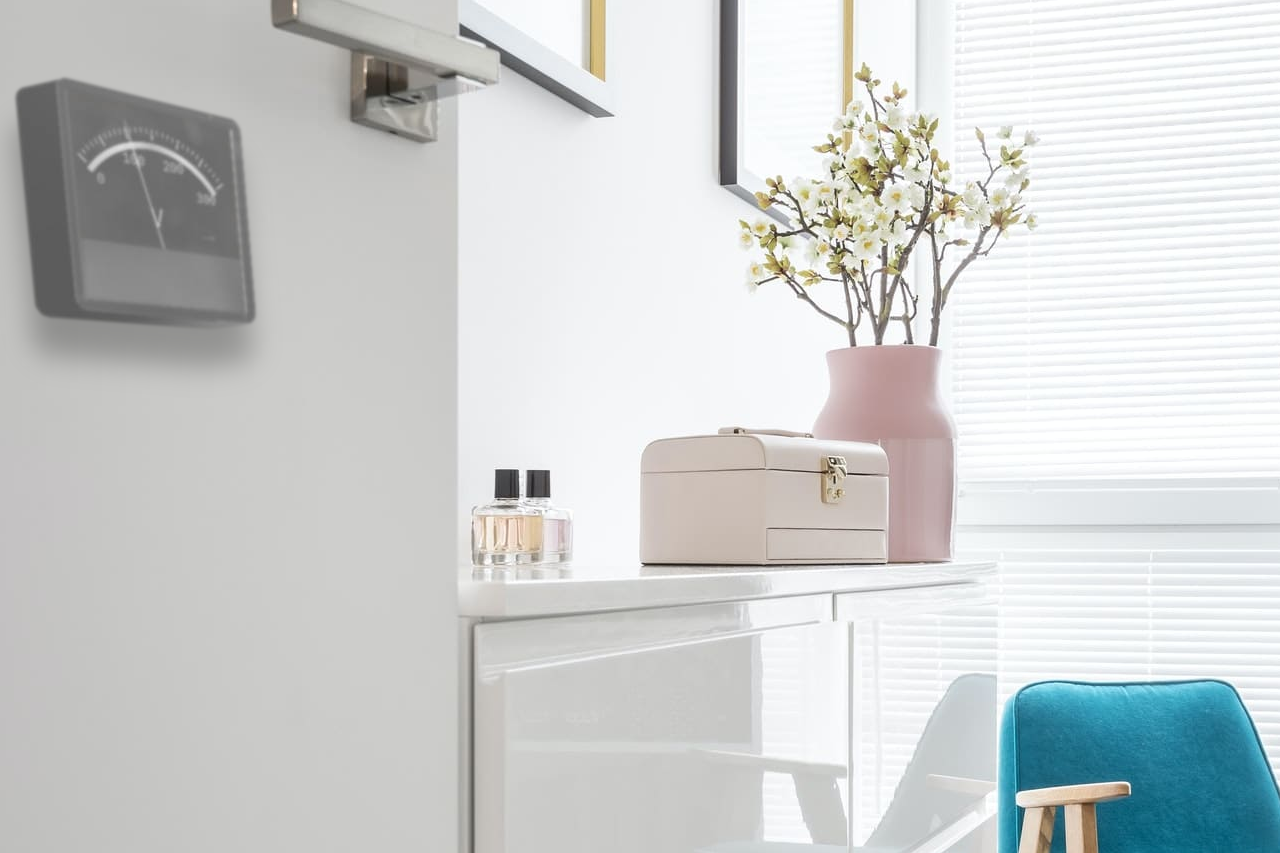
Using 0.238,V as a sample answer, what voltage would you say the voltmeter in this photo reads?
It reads 100,V
